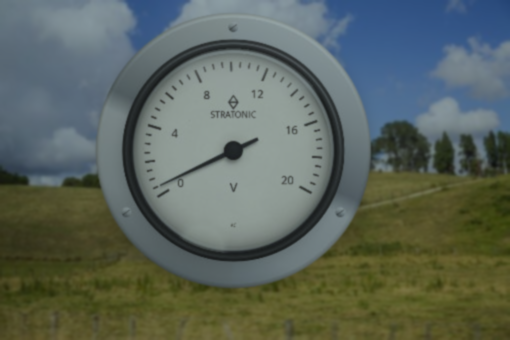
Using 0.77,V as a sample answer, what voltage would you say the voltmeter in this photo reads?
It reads 0.5,V
